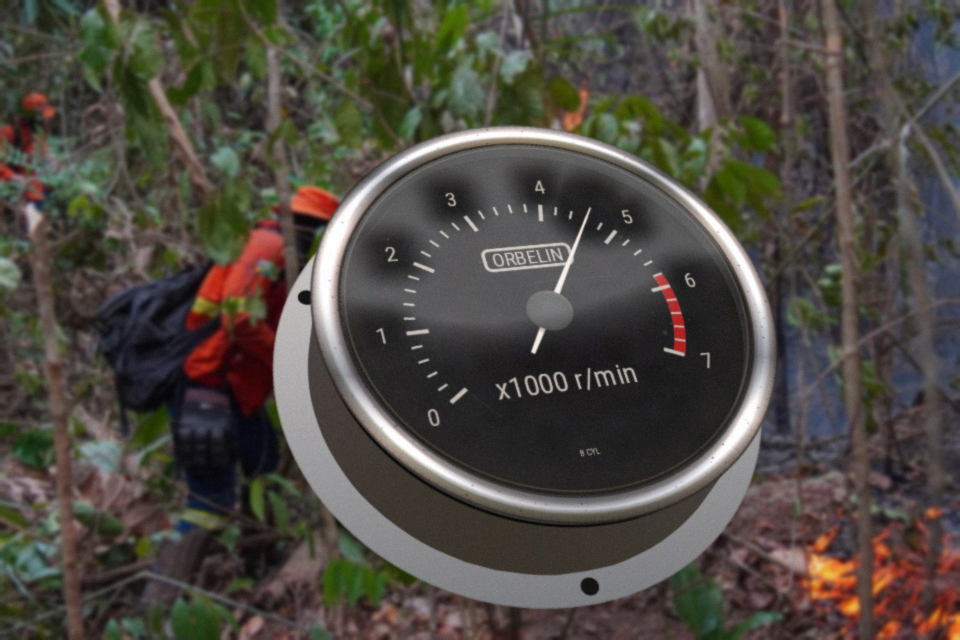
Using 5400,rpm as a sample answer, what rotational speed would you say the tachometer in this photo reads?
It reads 4600,rpm
